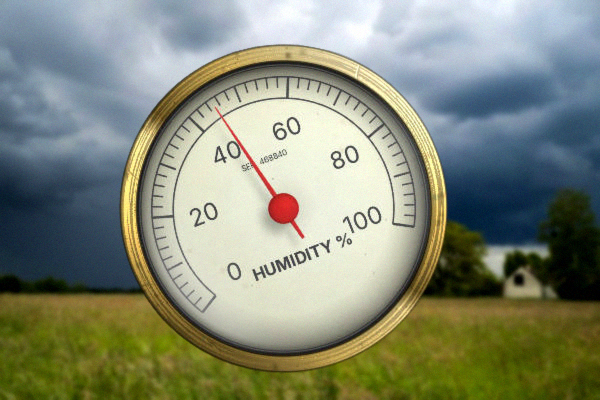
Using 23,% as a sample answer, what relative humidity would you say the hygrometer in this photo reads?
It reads 45,%
